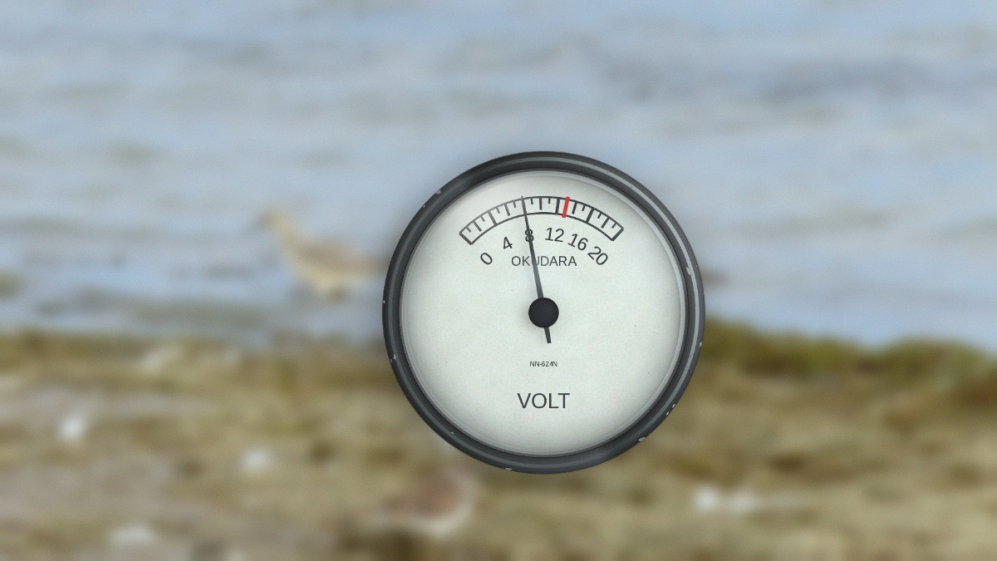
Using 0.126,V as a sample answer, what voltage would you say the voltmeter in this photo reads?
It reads 8,V
